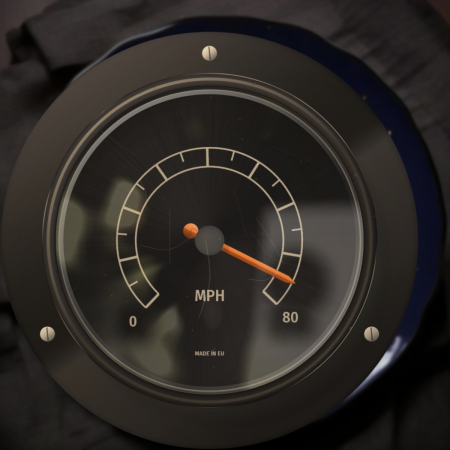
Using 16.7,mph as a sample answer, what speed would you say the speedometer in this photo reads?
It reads 75,mph
